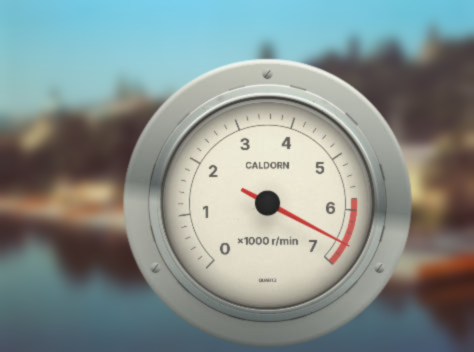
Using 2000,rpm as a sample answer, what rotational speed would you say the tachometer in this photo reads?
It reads 6600,rpm
